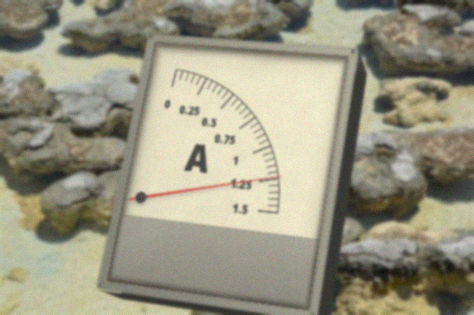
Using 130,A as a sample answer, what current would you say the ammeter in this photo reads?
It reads 1.25,A
